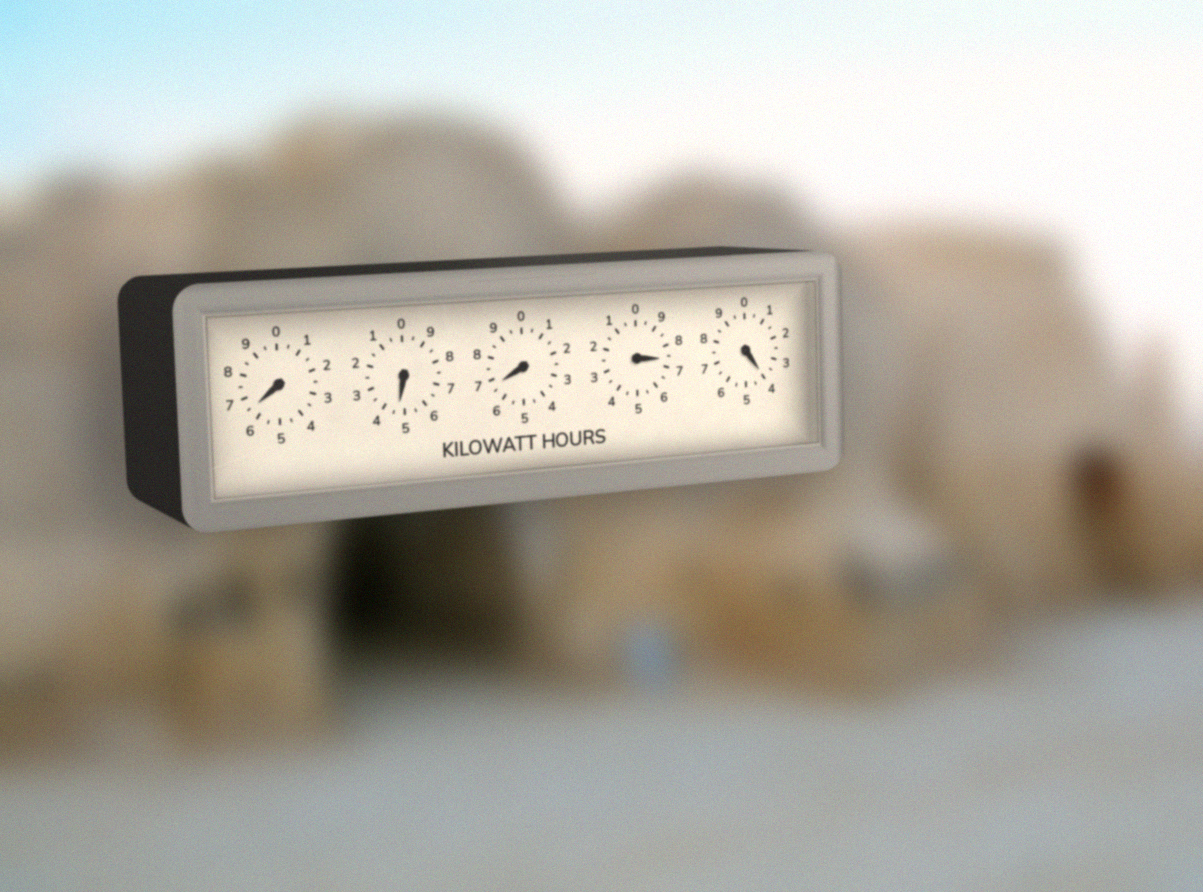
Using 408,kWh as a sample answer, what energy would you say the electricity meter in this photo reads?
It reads 64674,kWh
